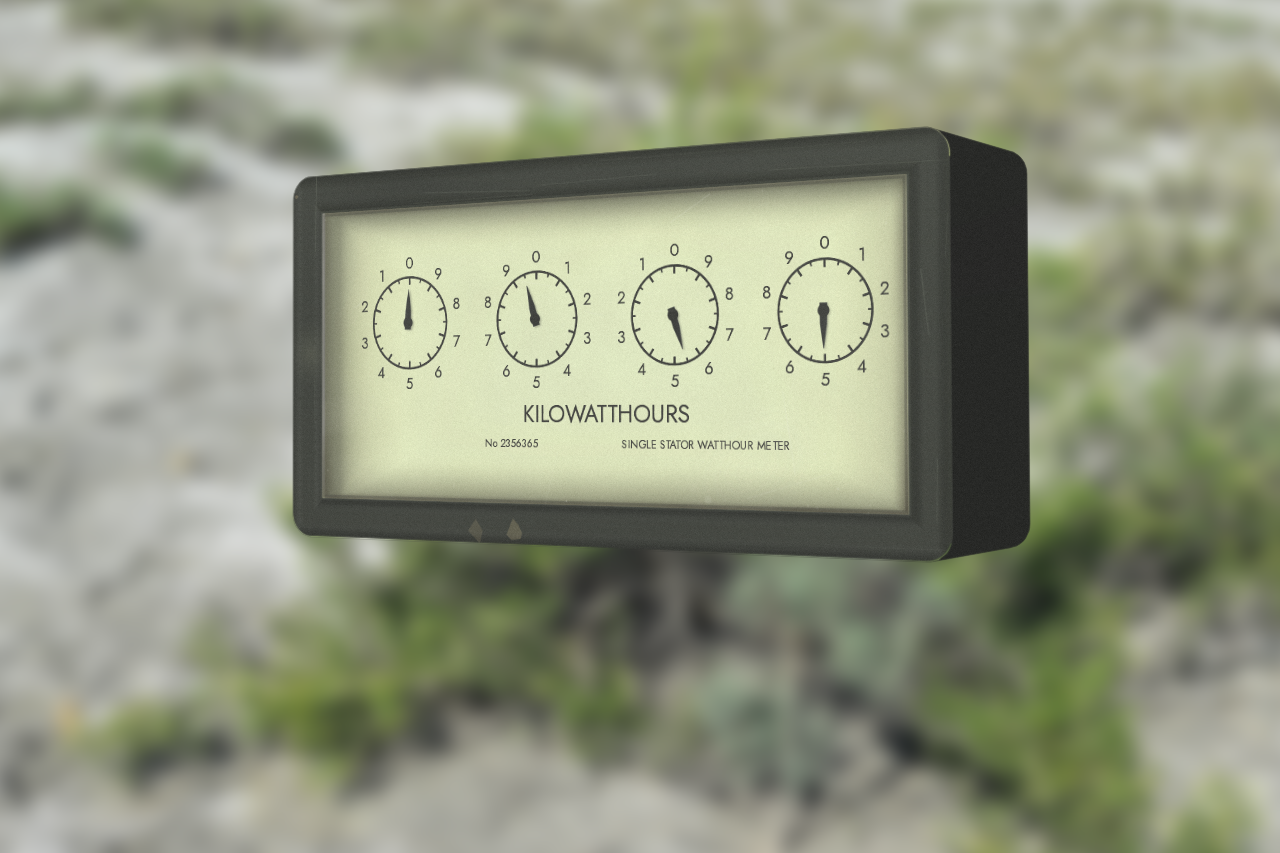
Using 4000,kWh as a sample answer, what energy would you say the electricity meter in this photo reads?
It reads 9955,kWh
